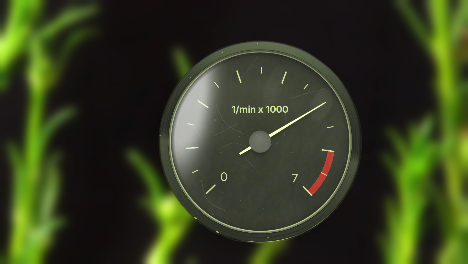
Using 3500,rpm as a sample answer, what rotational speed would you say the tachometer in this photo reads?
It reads 5000,rpm
